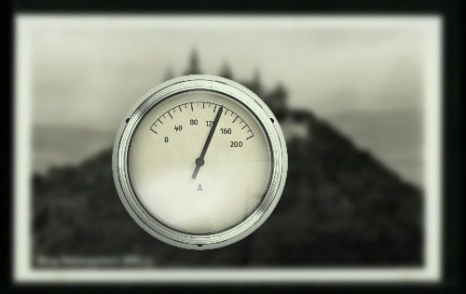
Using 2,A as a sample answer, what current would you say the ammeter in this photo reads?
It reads 130,A
